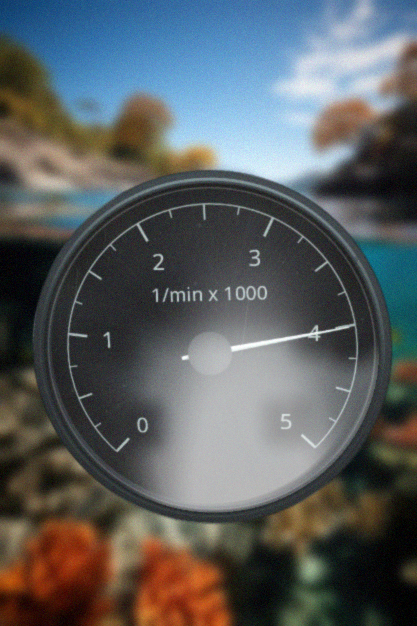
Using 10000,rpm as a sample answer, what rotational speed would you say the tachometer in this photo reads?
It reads 4000,rpm
